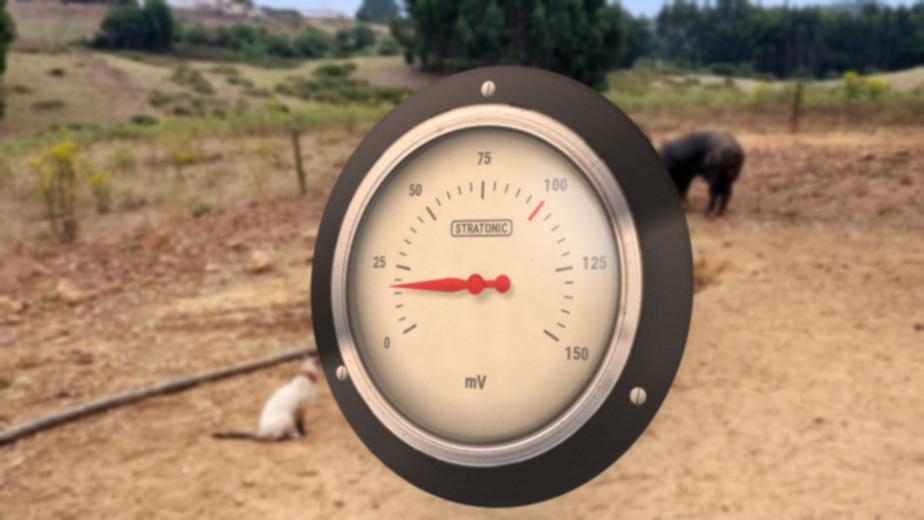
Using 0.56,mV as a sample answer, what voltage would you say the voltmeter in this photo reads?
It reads 17.5,mV
